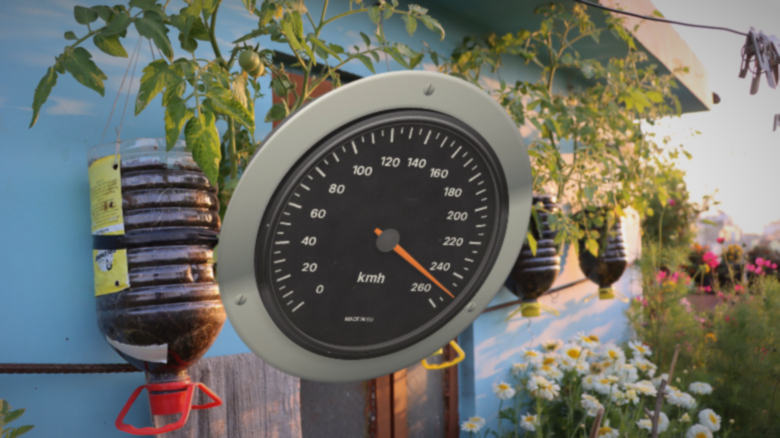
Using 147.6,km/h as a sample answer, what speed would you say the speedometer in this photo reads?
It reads 250,km/h
